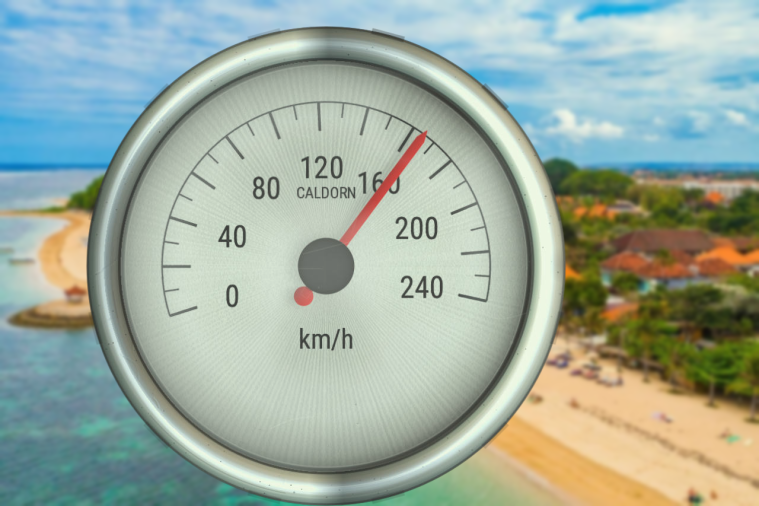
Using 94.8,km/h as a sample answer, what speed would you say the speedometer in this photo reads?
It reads 165,km/h
